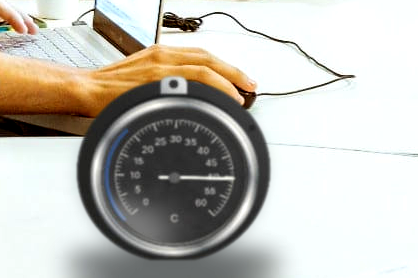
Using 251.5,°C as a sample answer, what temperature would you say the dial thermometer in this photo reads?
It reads 50,°C
